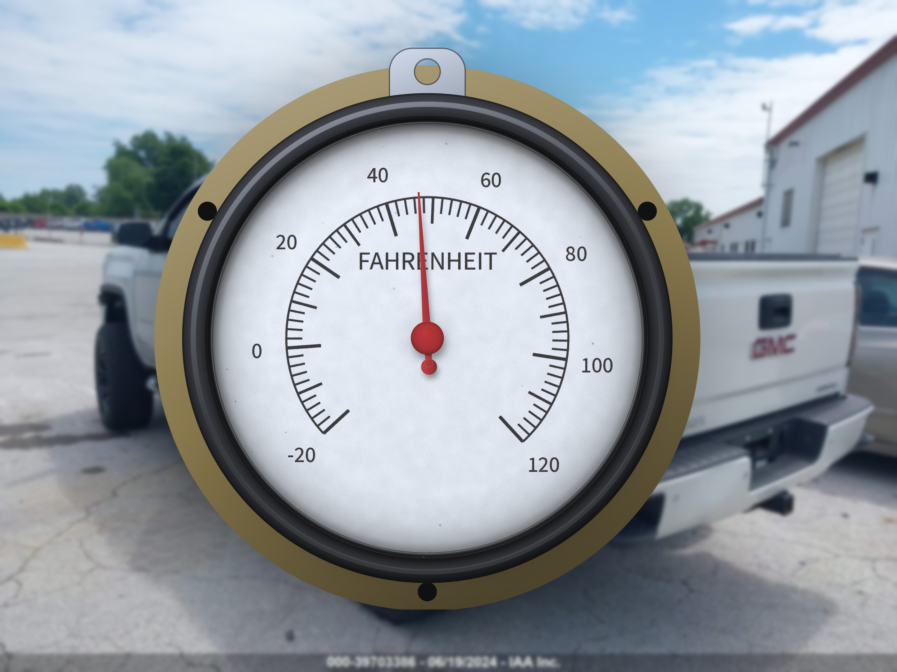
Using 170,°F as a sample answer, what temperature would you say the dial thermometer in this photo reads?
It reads 47,°F
